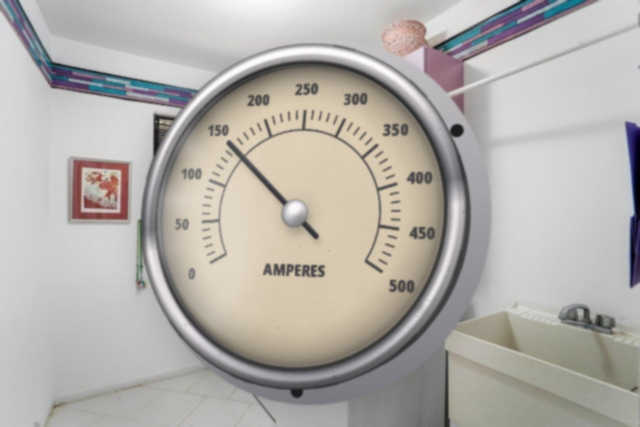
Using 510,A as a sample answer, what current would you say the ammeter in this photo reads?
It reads 150,A
